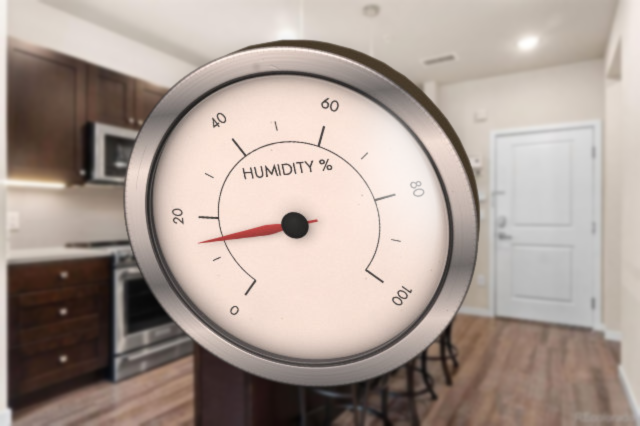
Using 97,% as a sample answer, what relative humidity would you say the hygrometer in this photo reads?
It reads 15,%
